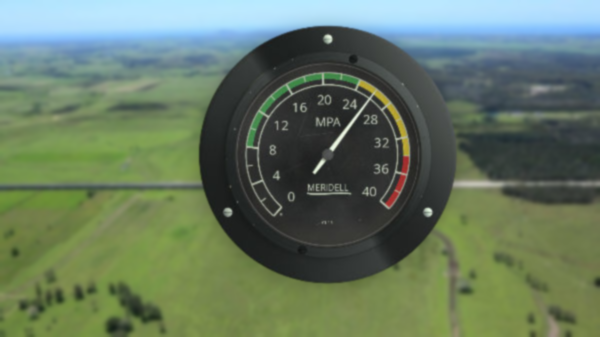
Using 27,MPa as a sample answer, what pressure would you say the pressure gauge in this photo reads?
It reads 26,MPa
